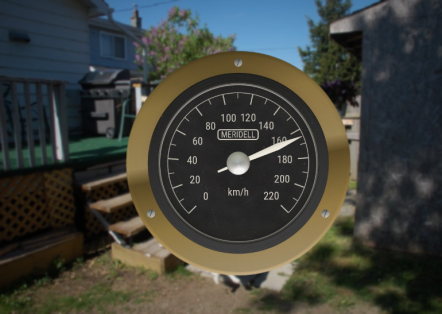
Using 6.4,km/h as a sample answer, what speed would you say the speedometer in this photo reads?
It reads 165,km/h
